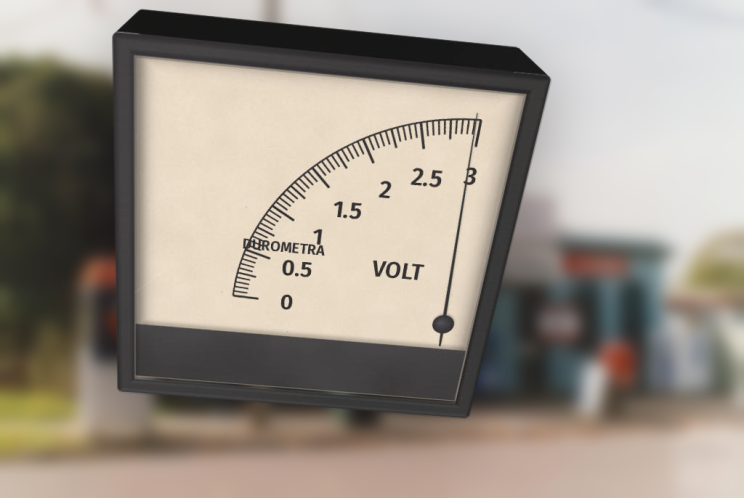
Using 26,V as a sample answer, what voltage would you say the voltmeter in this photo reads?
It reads 2.95,V
